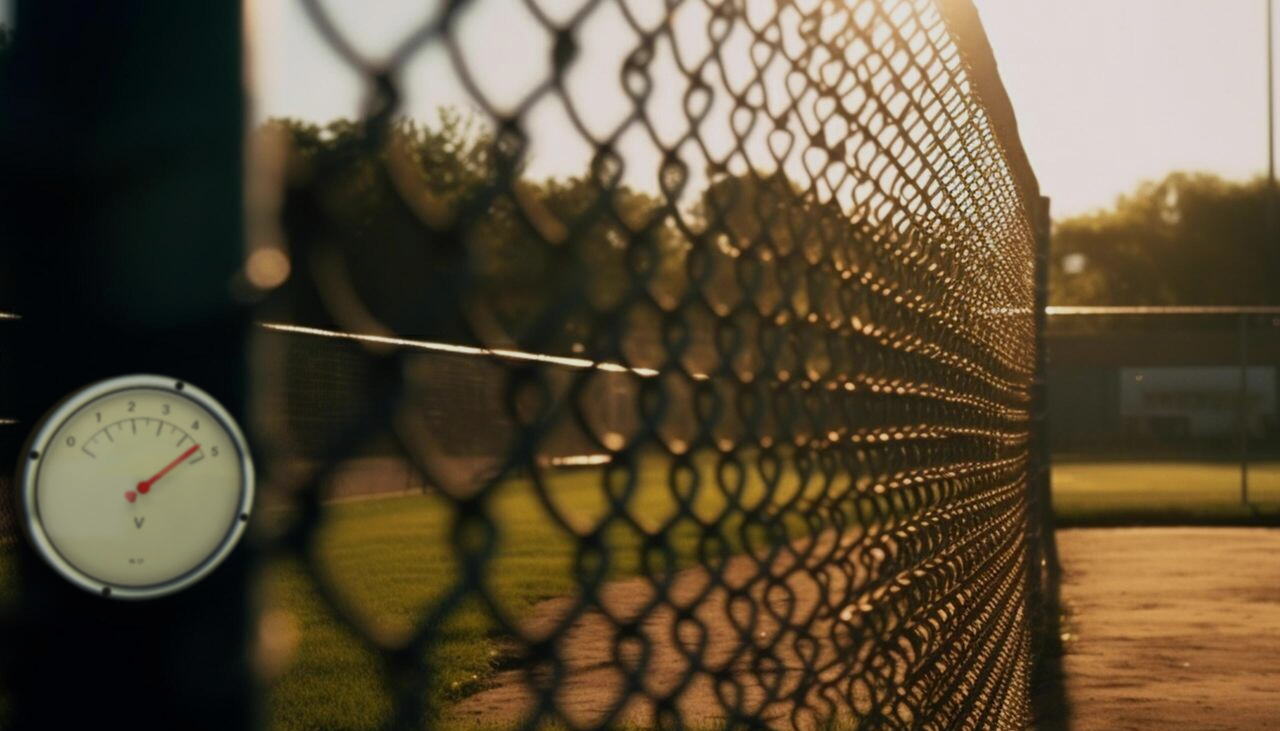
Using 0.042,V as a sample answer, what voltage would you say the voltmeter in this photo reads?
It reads 4.5,V
